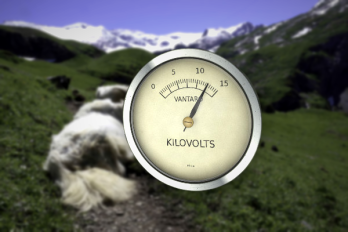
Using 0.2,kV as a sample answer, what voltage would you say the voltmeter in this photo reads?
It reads 12.5,kV
